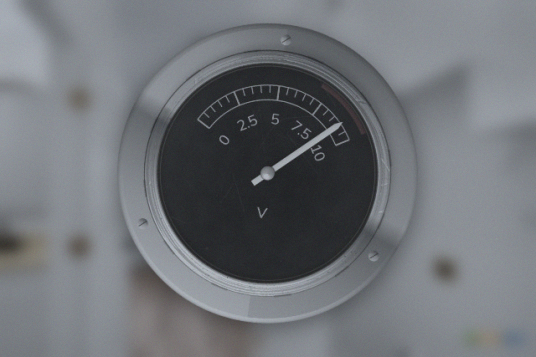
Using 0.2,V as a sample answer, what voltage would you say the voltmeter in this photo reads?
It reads 9,V
